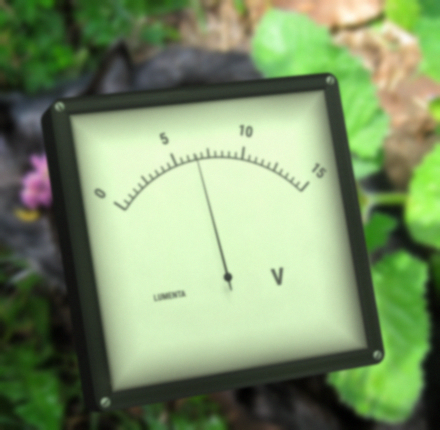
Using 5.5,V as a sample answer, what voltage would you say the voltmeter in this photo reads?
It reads 6.5,V
